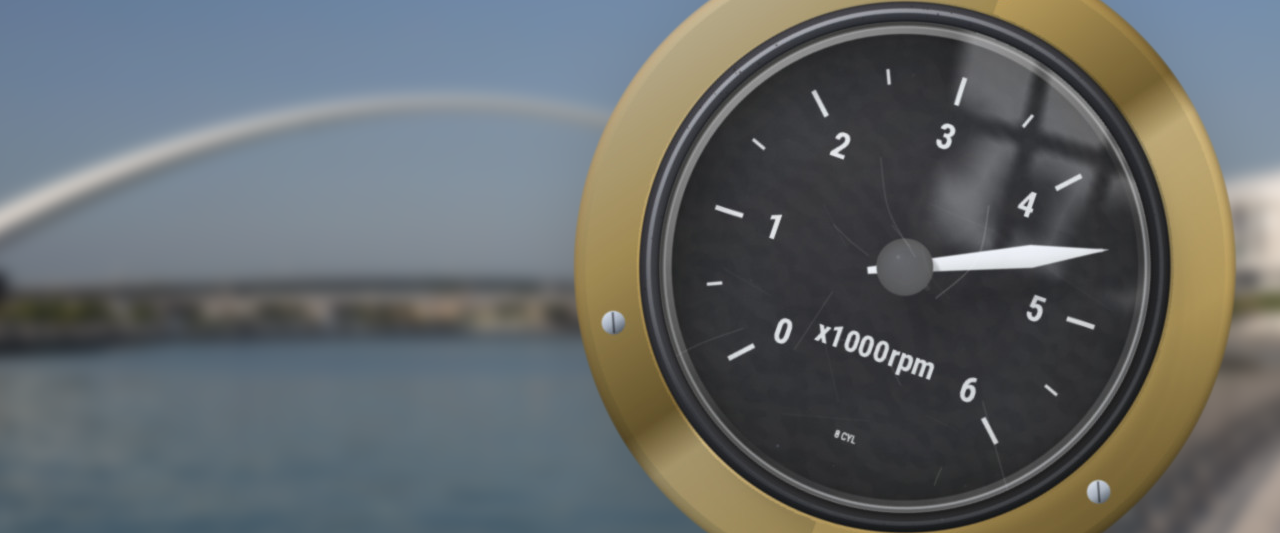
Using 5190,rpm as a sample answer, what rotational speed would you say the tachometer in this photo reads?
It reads 4500,rpm
